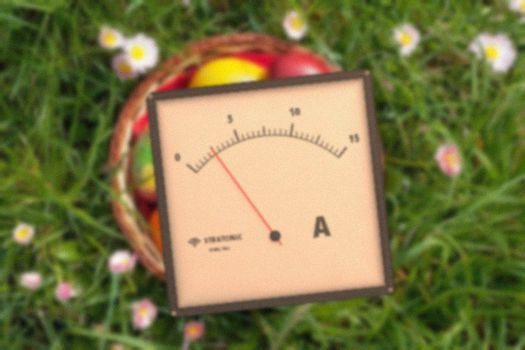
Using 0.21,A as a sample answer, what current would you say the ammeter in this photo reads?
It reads 2.5,A
